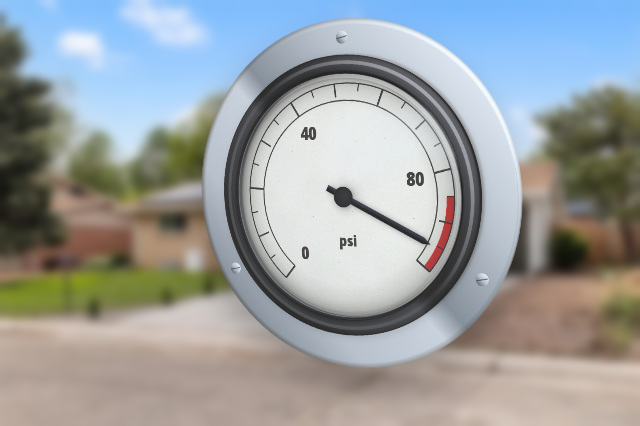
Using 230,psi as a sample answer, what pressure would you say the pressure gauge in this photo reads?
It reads 95,psi
